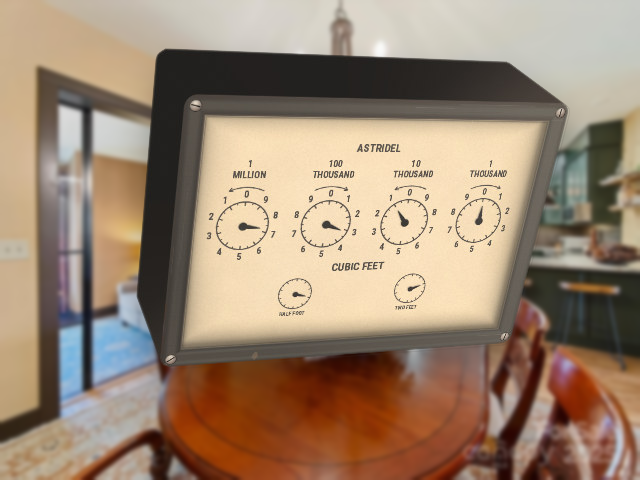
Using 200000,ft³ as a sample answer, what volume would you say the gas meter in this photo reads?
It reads 731000,ft³
